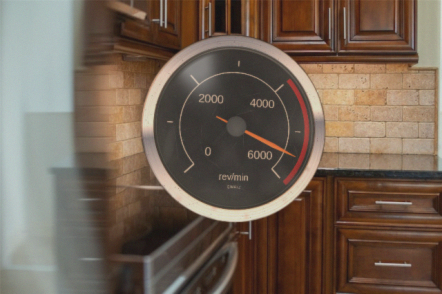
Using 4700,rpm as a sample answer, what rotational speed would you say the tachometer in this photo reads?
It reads 5500,rpm
